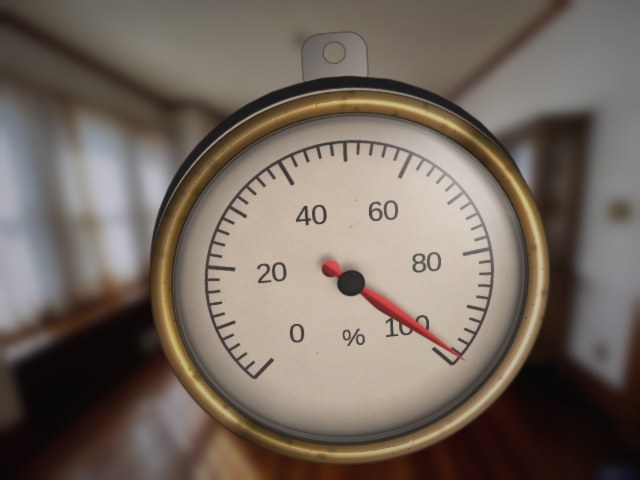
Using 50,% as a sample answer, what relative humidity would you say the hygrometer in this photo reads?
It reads 98,%
